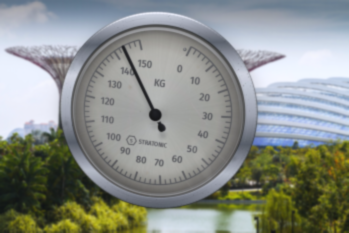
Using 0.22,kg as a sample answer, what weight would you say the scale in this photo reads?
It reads 144,kg
